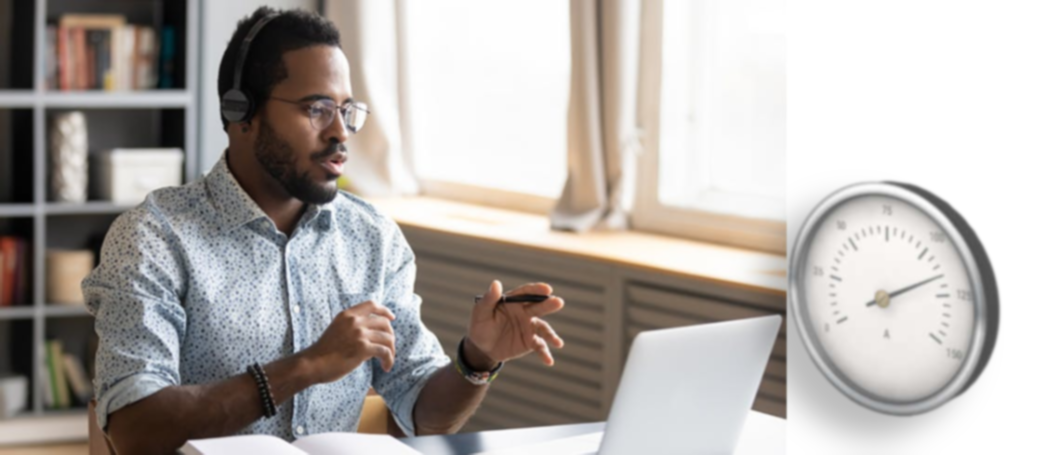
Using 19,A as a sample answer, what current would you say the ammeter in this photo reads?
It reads 115,A
